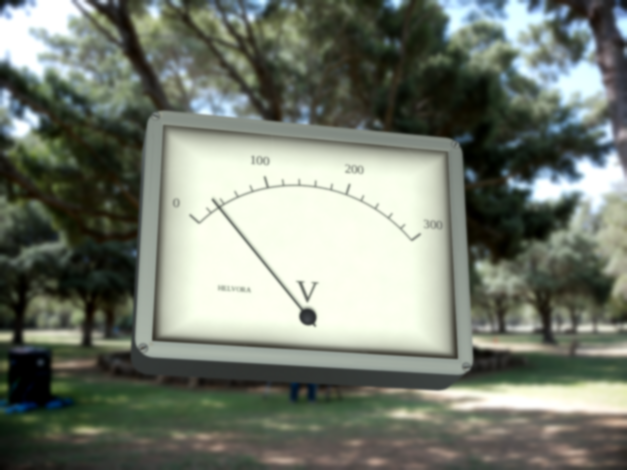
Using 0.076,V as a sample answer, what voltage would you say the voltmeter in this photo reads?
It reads 30,V
